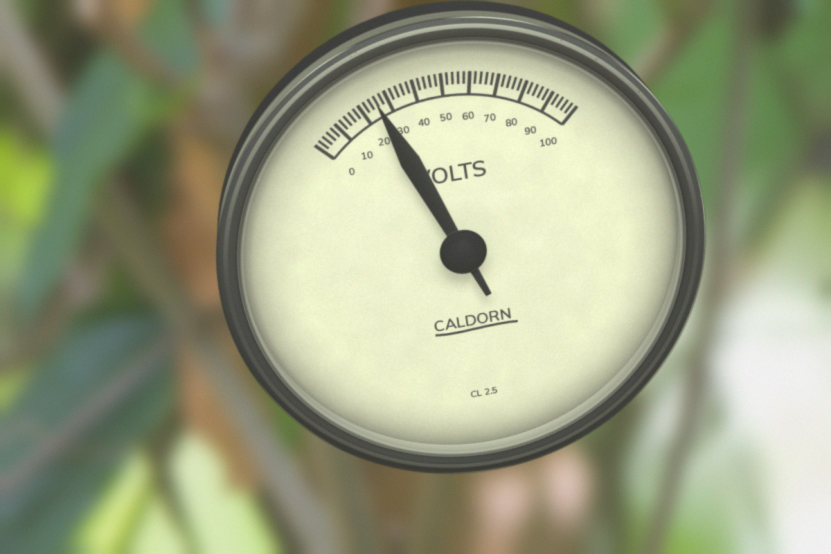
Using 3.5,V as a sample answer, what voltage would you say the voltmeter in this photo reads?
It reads 26,V
